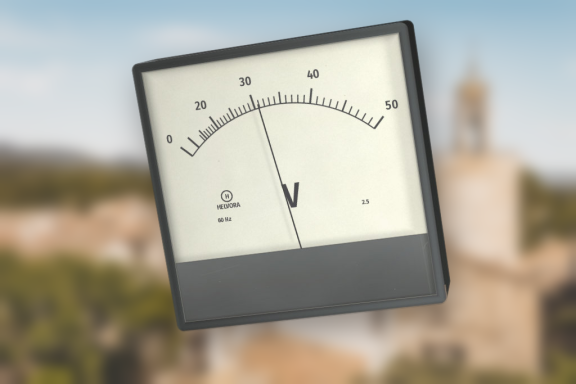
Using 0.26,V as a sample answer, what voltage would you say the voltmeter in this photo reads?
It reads 31,V
